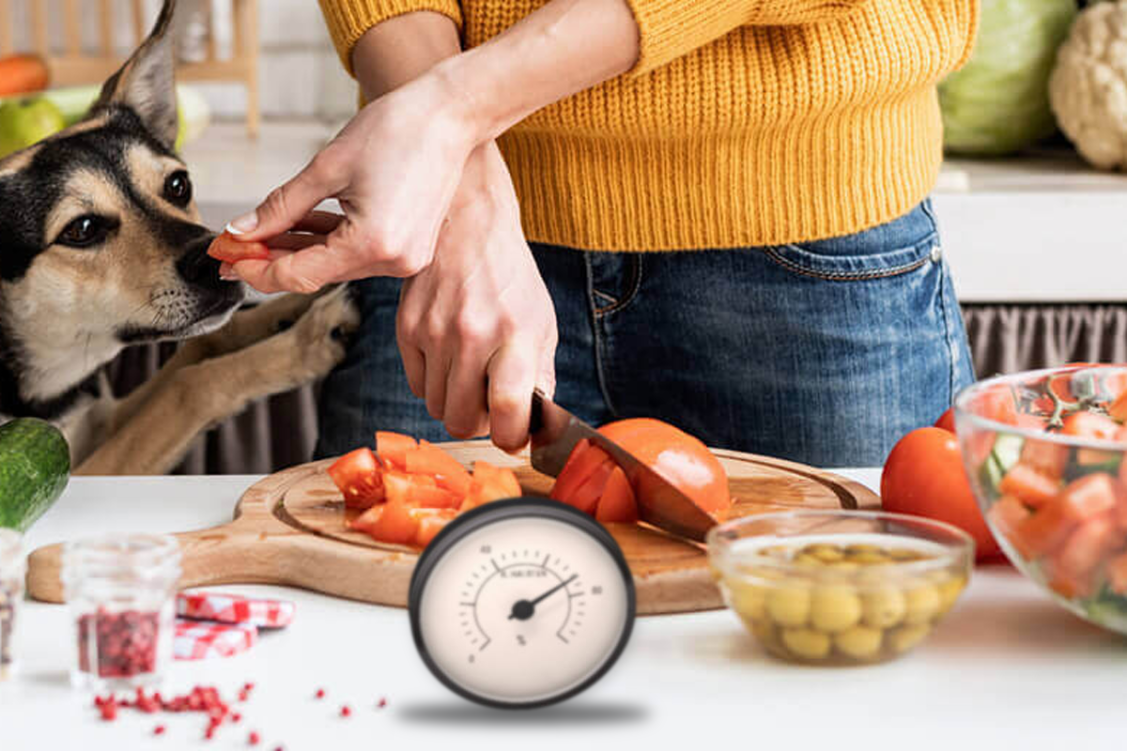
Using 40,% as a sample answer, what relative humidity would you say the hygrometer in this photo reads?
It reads 72,%
